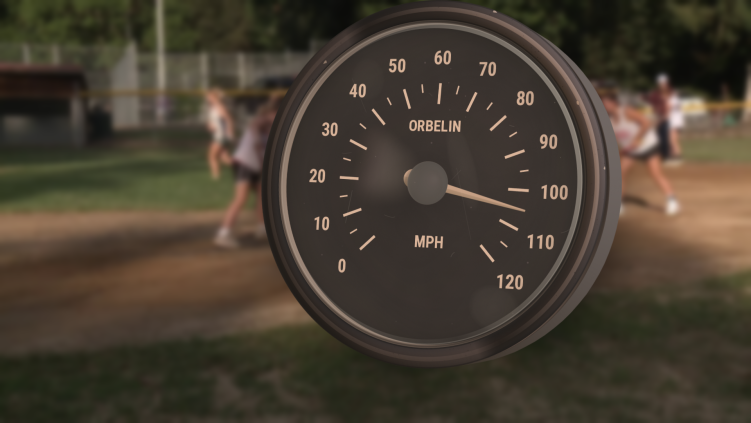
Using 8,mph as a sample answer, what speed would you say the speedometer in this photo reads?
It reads 105,mph
